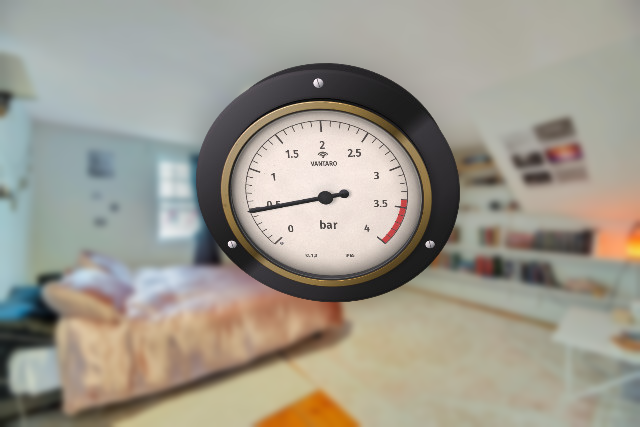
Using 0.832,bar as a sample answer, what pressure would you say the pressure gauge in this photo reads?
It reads 0.5,bar
